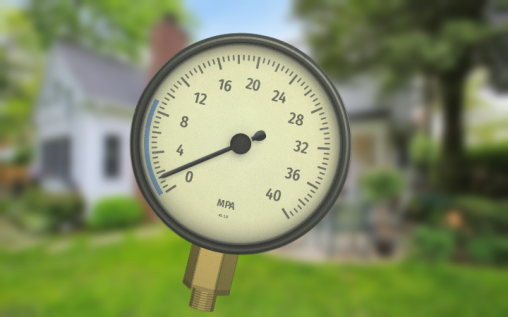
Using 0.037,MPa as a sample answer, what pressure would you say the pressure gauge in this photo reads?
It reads 1.5,MPa
